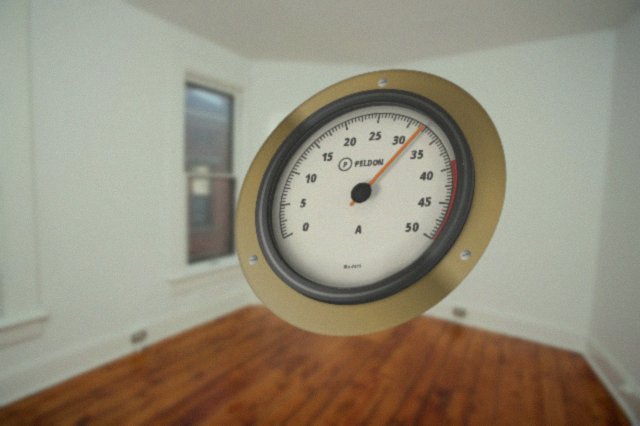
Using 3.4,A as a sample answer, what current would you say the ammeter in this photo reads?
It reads 32.5,A
